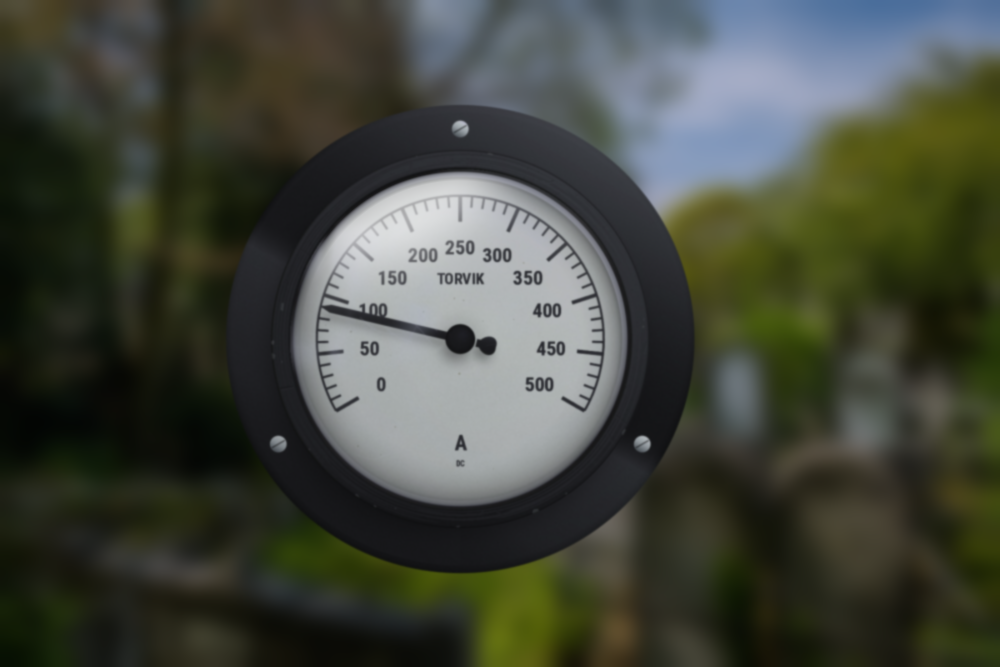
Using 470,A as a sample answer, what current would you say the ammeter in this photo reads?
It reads 90,A
